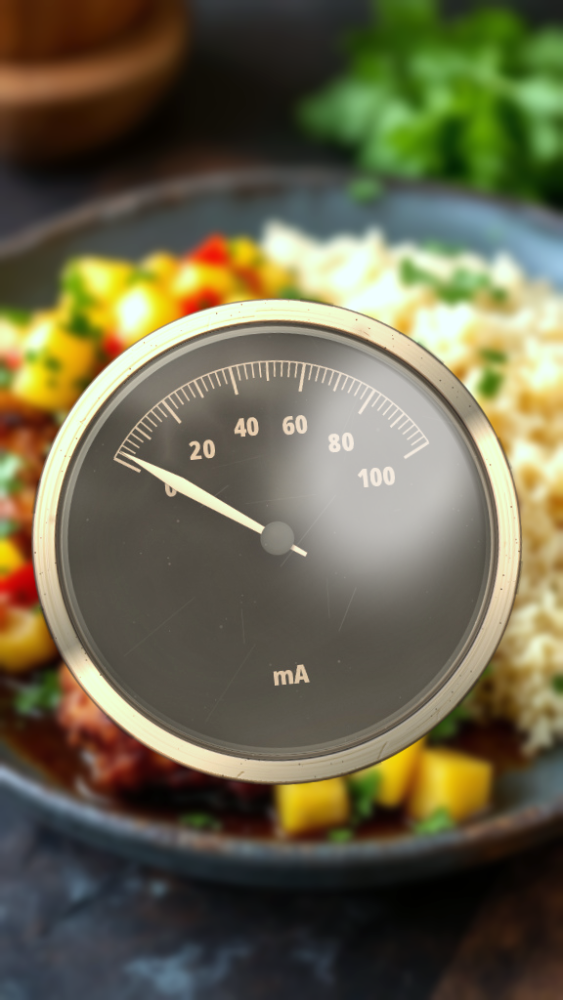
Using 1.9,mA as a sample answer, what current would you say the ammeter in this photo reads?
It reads 2,mA
